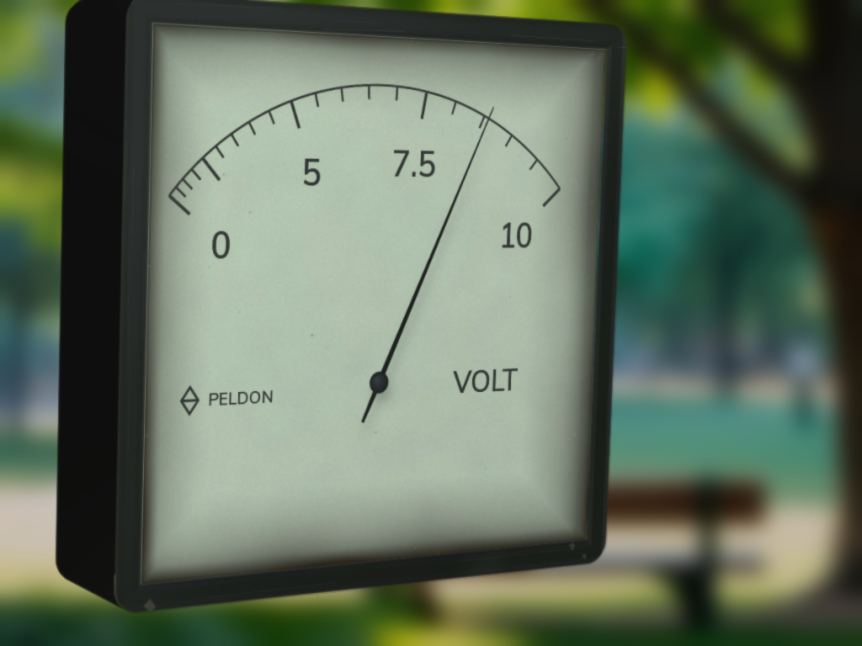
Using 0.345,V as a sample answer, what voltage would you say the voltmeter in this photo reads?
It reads 8.5,V
